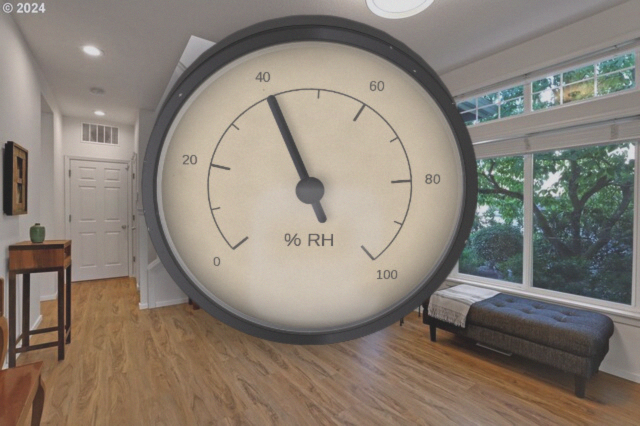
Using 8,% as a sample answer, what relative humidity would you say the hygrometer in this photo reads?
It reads 40,%
